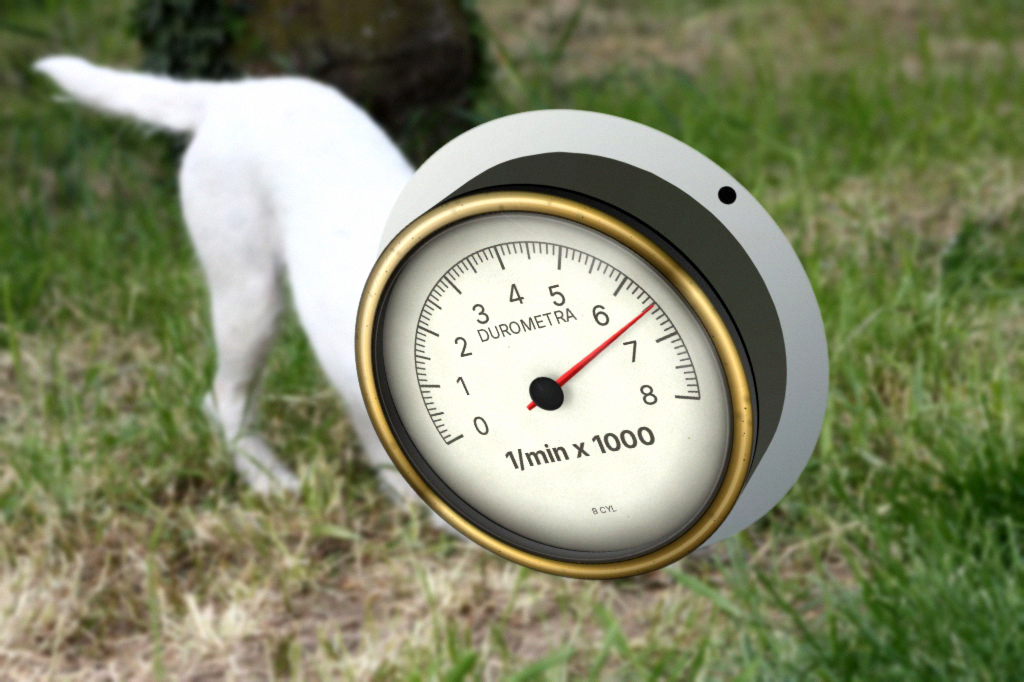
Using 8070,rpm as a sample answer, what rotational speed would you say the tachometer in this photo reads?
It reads 6500,rpm
